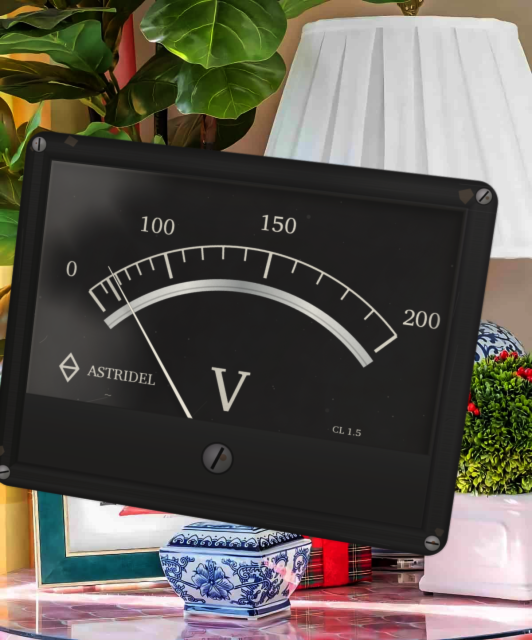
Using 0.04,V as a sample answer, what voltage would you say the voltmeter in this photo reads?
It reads 60,V
